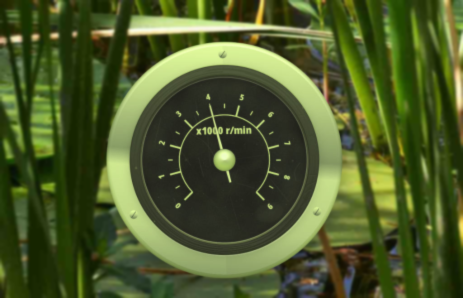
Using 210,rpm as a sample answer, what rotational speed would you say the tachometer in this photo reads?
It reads 4000,rpm
